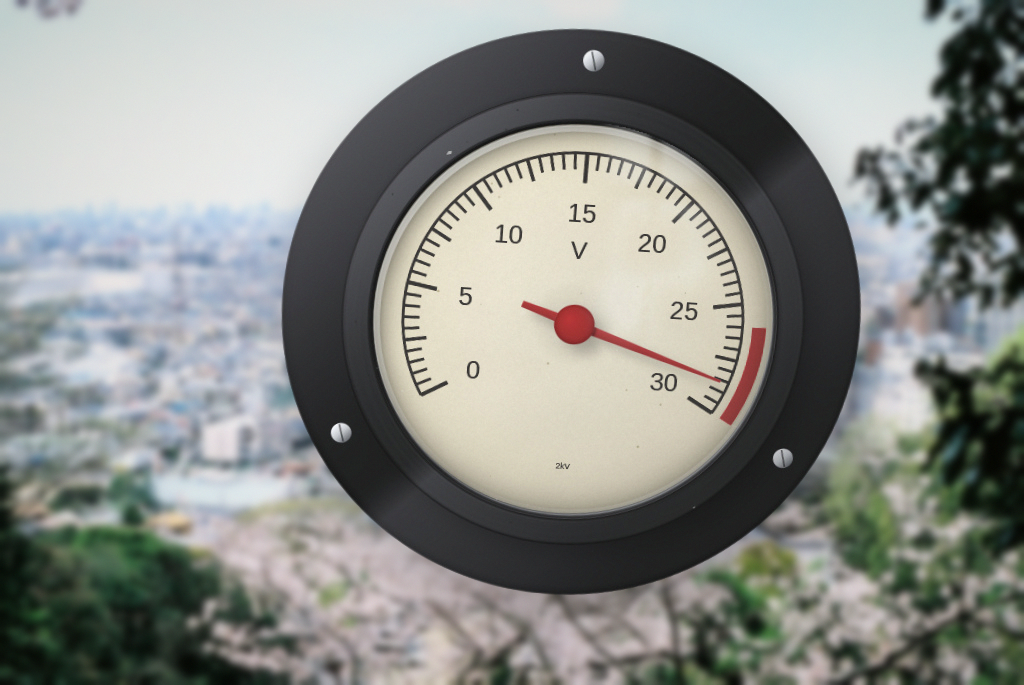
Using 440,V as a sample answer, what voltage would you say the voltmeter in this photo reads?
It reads 28.5,V
